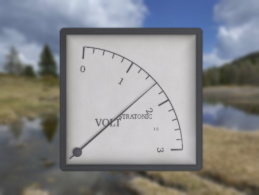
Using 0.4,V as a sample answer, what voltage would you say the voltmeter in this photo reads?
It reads 1.6,V
